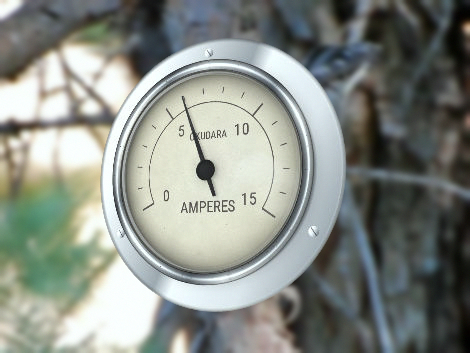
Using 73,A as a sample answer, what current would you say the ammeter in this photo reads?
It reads 6,A
